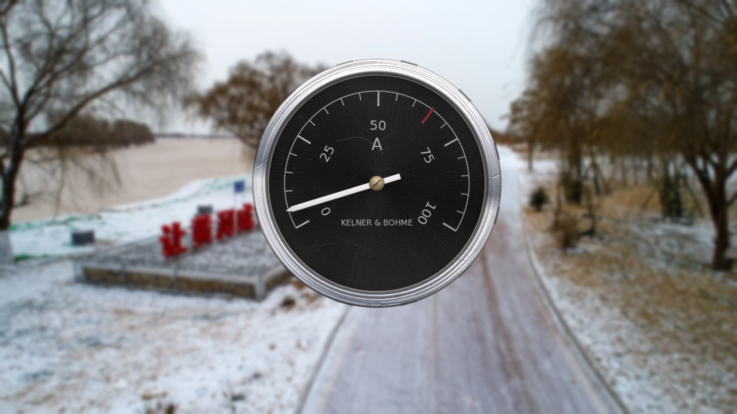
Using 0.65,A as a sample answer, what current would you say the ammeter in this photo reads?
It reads 5,A
